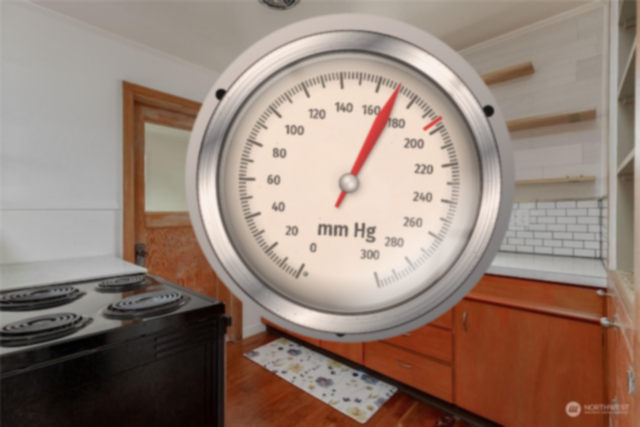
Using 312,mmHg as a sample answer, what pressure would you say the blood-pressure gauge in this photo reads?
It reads 170,mmHg
